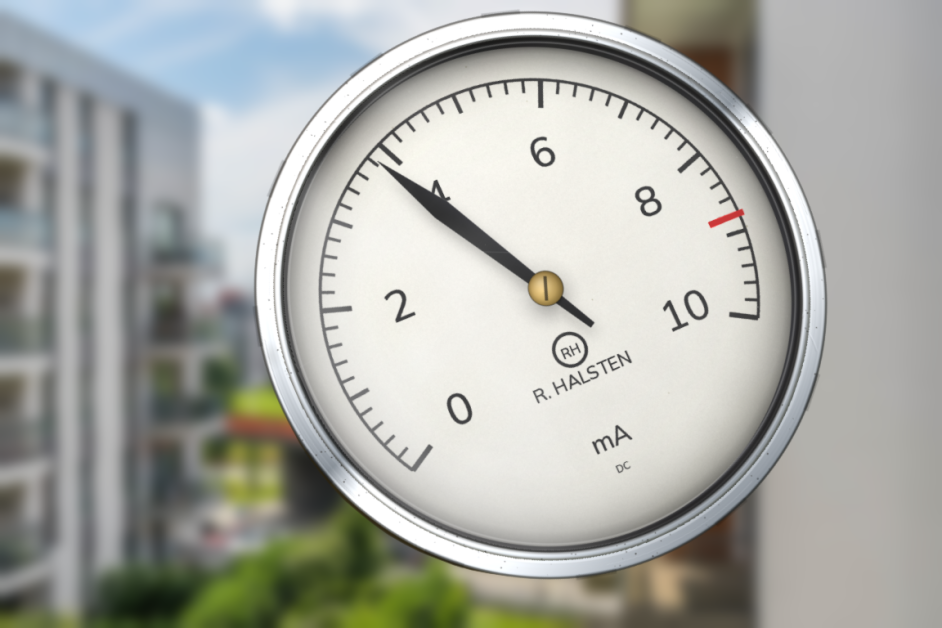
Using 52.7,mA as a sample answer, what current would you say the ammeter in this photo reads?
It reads 3.8,mA
